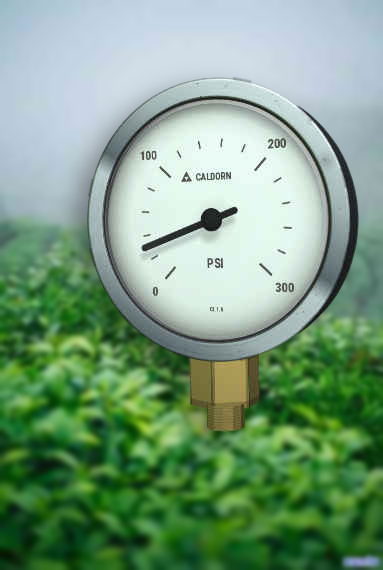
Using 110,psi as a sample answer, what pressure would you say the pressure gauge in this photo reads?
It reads 30,psi
